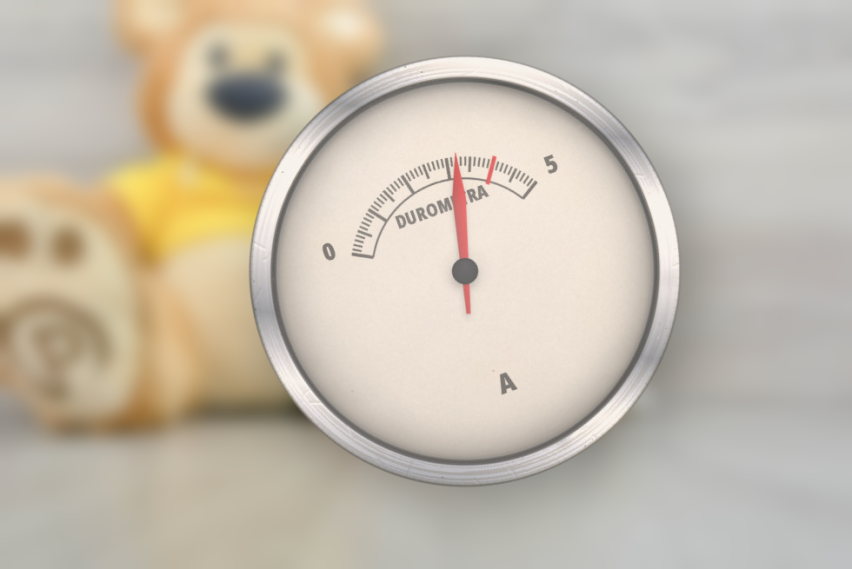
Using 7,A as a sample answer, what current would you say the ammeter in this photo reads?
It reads 3.2,A
